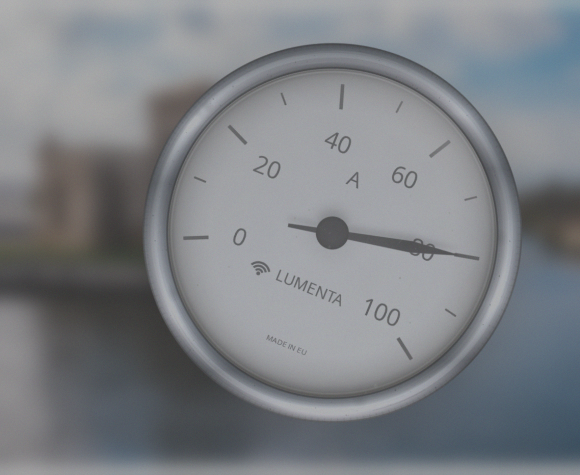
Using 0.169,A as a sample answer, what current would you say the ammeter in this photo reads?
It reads 80,A
